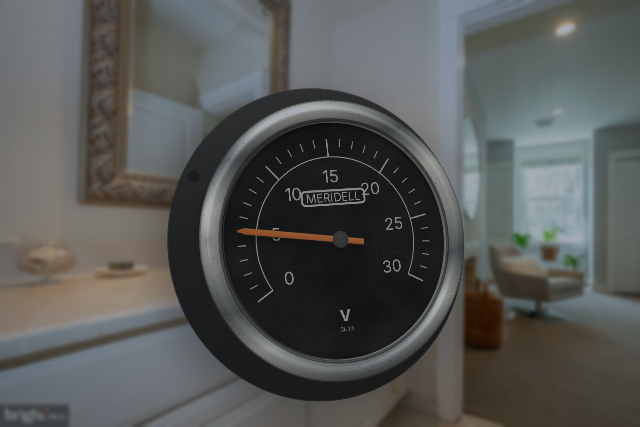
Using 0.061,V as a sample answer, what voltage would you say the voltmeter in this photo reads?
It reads 5,V
